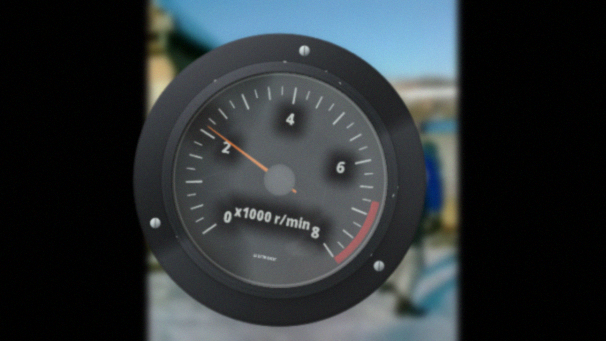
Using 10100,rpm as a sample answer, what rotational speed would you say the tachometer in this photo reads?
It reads 2125,rpm
